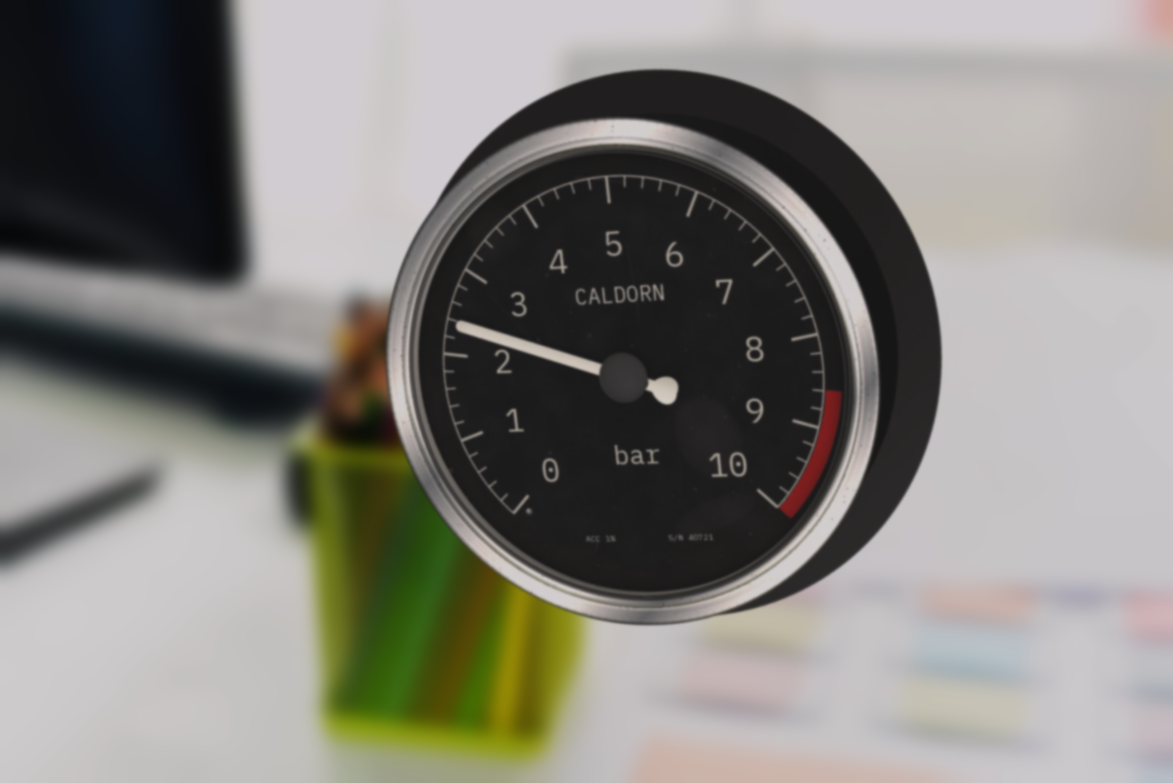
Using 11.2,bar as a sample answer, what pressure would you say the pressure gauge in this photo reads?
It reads 2.4,bar
